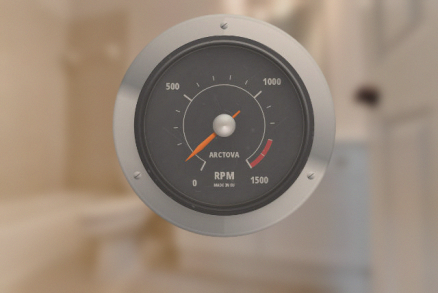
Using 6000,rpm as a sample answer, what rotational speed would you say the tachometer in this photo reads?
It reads 100,rpm
